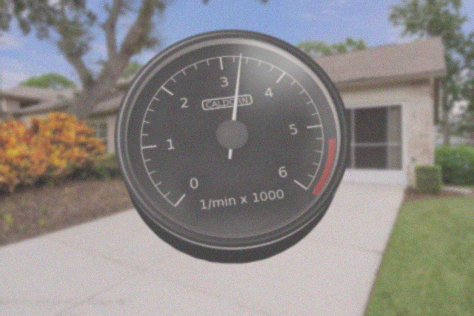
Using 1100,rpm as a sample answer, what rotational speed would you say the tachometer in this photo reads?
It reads 3300,rpm
